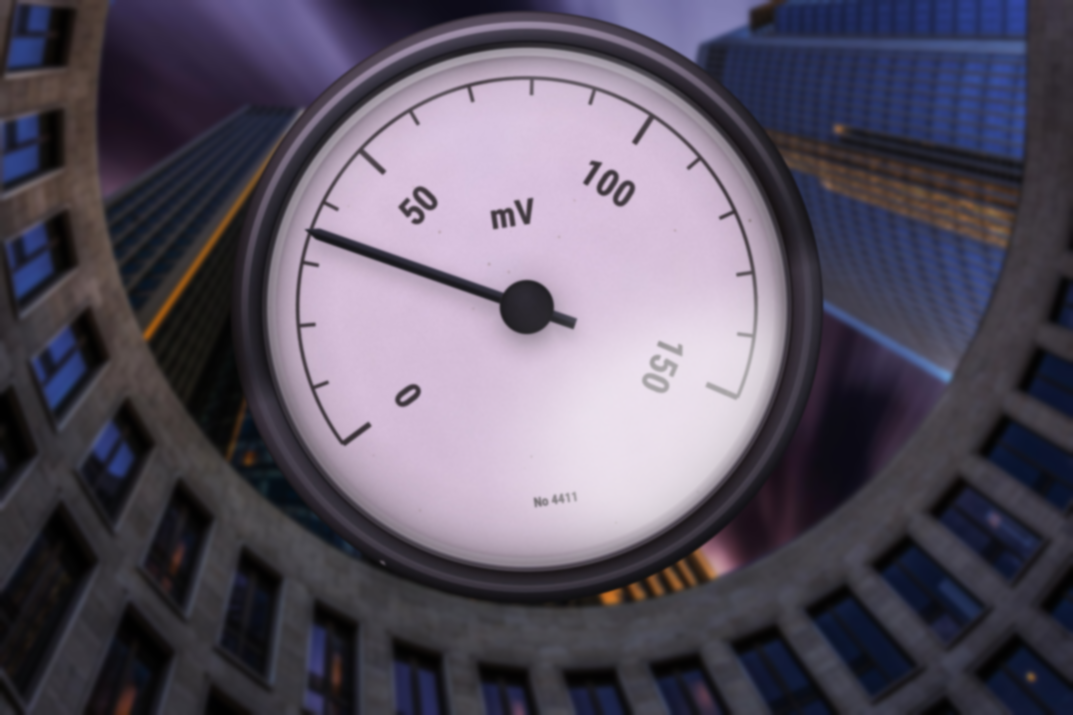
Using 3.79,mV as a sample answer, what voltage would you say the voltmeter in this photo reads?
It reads 35,mV
